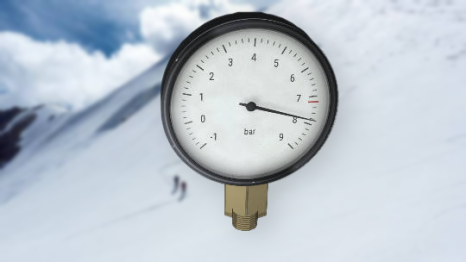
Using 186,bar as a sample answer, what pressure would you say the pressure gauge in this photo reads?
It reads 7.8,bar
